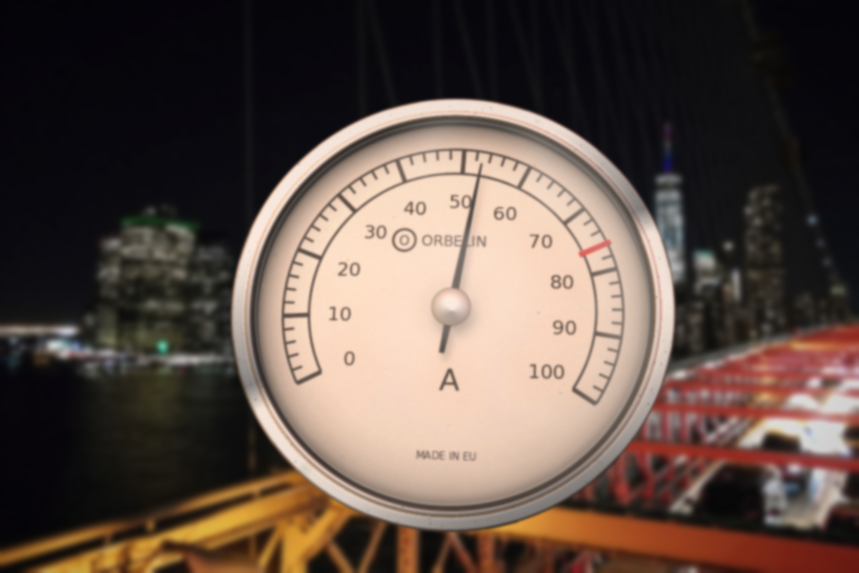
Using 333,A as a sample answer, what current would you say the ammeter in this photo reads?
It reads 53,A
